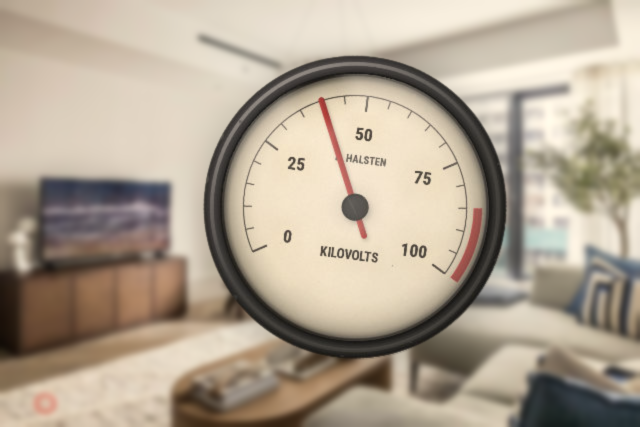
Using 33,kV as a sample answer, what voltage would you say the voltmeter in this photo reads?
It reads 40,kV
